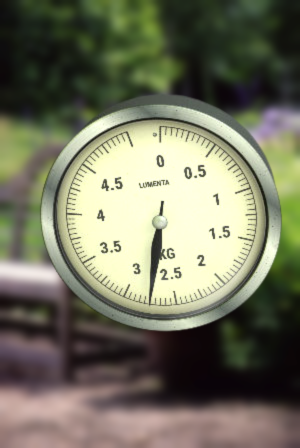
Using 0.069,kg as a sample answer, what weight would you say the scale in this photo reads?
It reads 2.75,kg
